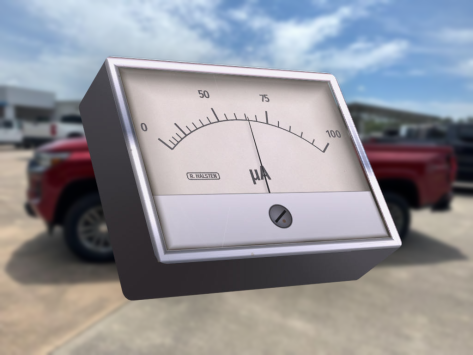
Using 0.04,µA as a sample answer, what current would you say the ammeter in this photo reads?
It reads 65,µA
